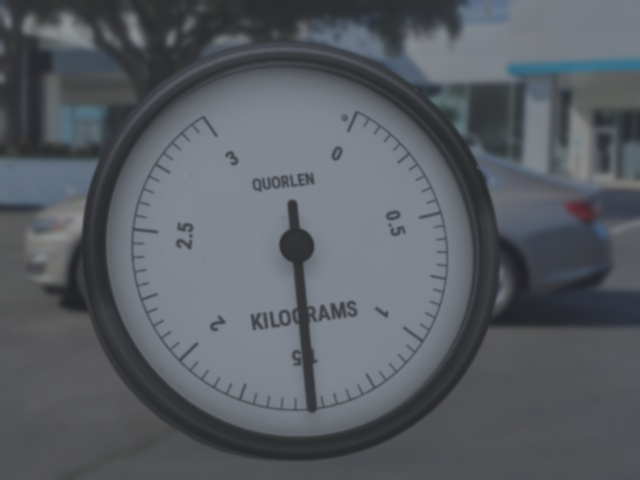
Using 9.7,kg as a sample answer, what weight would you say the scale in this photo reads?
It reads 1.5,kg
